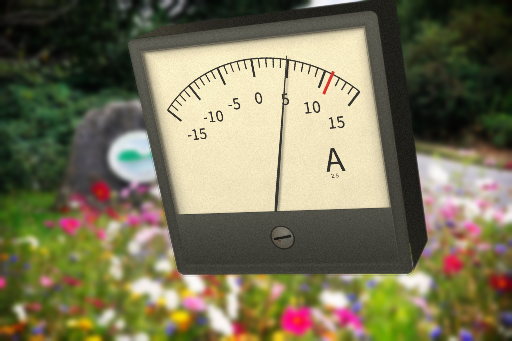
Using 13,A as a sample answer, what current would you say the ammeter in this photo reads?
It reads 5,A
